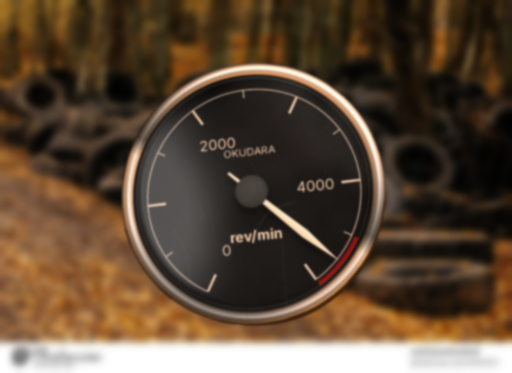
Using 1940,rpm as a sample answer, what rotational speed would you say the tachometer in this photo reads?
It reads 4750,rpm
